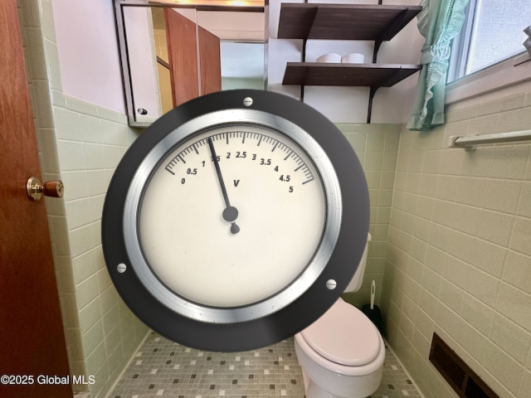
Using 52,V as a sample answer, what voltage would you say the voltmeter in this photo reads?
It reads 1.5,V
